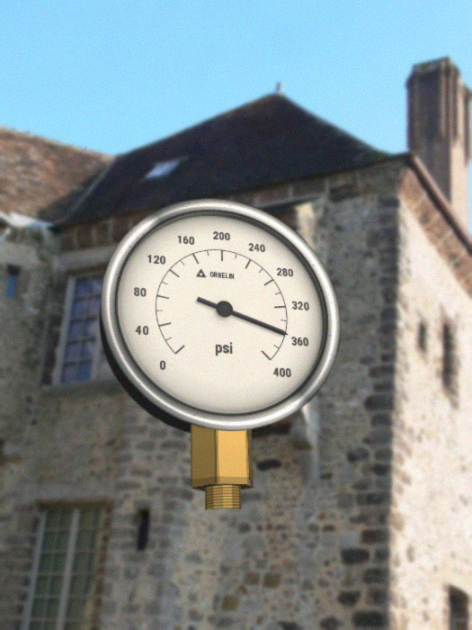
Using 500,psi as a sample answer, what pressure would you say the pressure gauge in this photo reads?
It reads 360,psi
